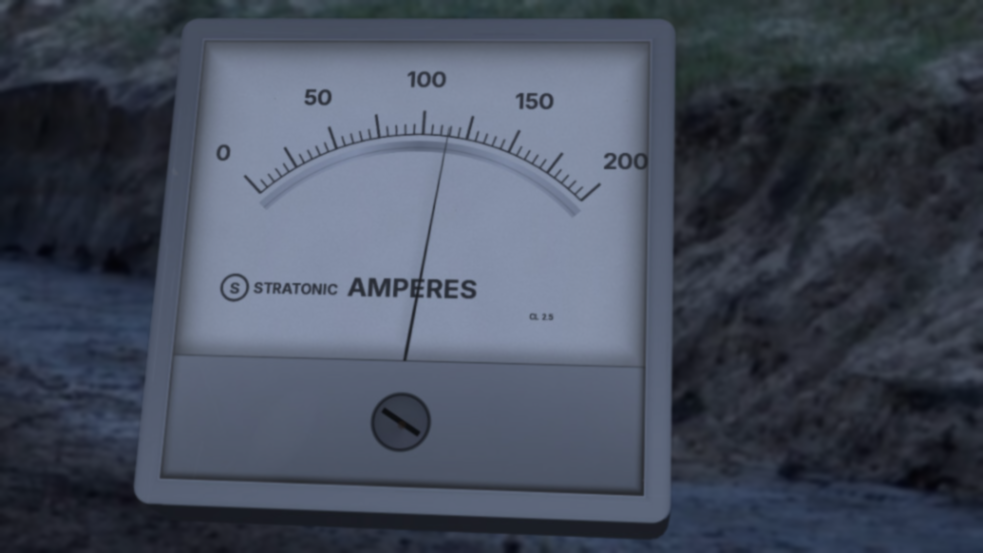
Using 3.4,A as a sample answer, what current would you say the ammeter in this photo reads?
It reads 115,A
